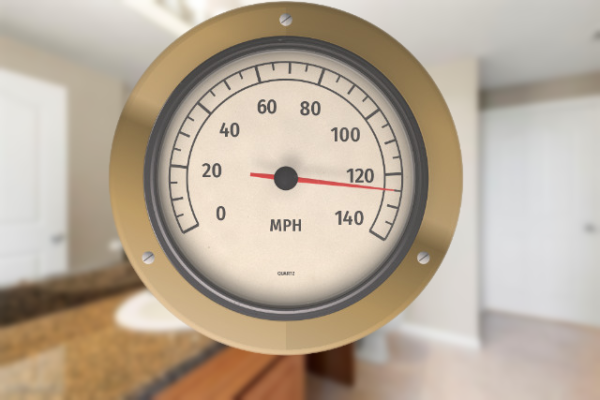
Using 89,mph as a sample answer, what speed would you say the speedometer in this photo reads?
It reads 125,mph
